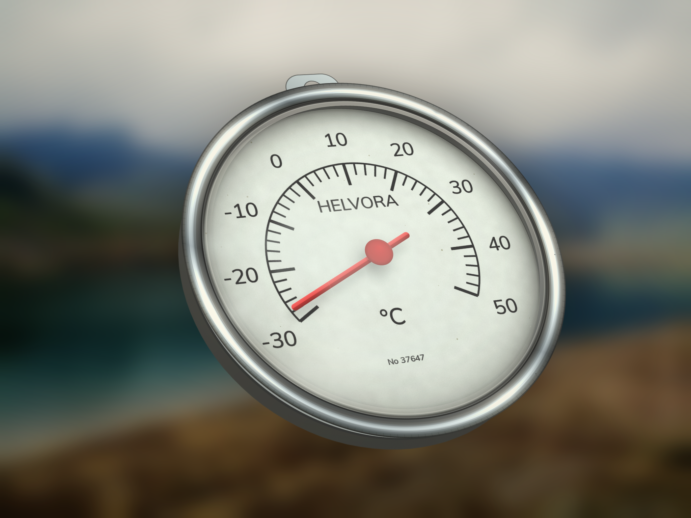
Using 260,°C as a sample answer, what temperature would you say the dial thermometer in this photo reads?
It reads -28,°C
